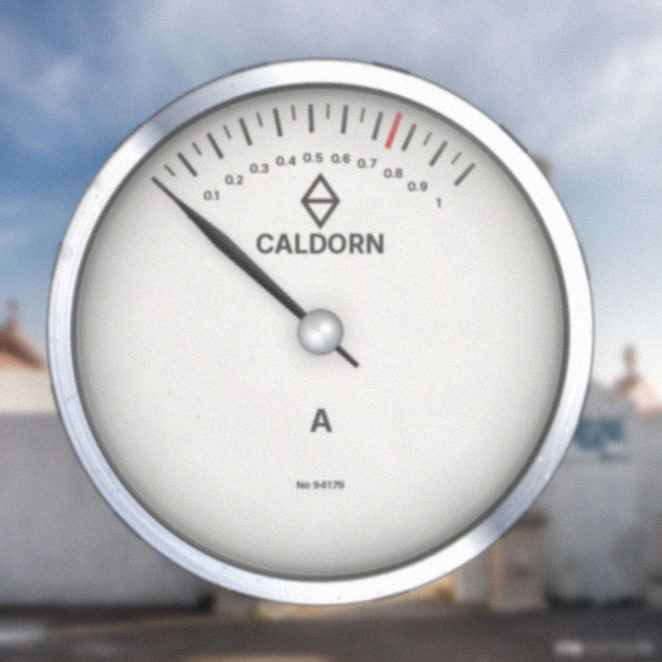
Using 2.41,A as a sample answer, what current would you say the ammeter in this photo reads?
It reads 0,A
